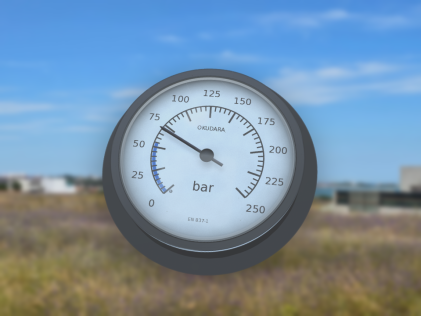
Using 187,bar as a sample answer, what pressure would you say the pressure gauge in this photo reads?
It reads 70,bar
